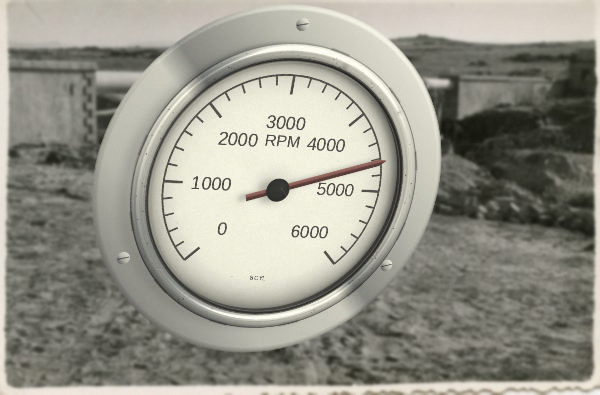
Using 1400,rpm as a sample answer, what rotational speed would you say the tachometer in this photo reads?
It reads 4600,rpm
